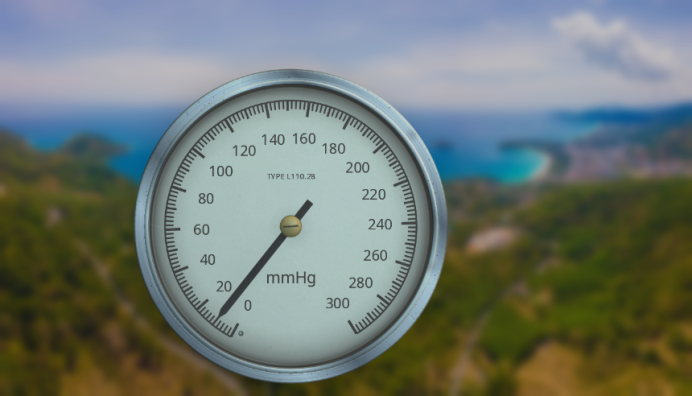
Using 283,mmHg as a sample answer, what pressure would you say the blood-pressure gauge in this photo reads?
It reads 10,mmHg
